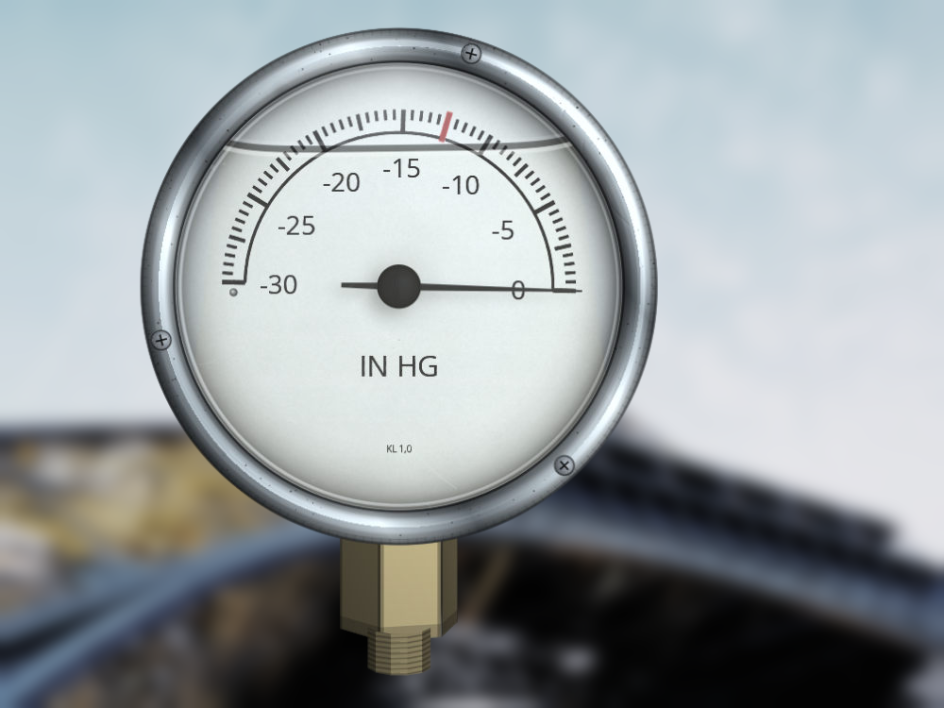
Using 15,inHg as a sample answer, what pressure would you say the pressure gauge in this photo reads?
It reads 0,inHg
